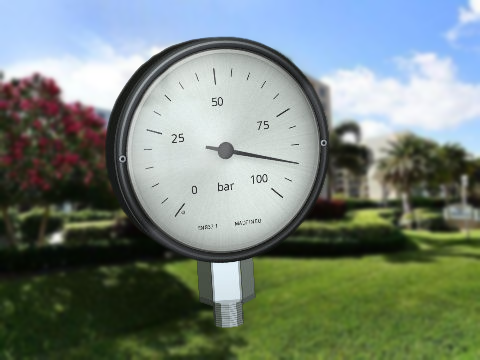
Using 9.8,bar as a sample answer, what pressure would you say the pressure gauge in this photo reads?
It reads 90,bar
